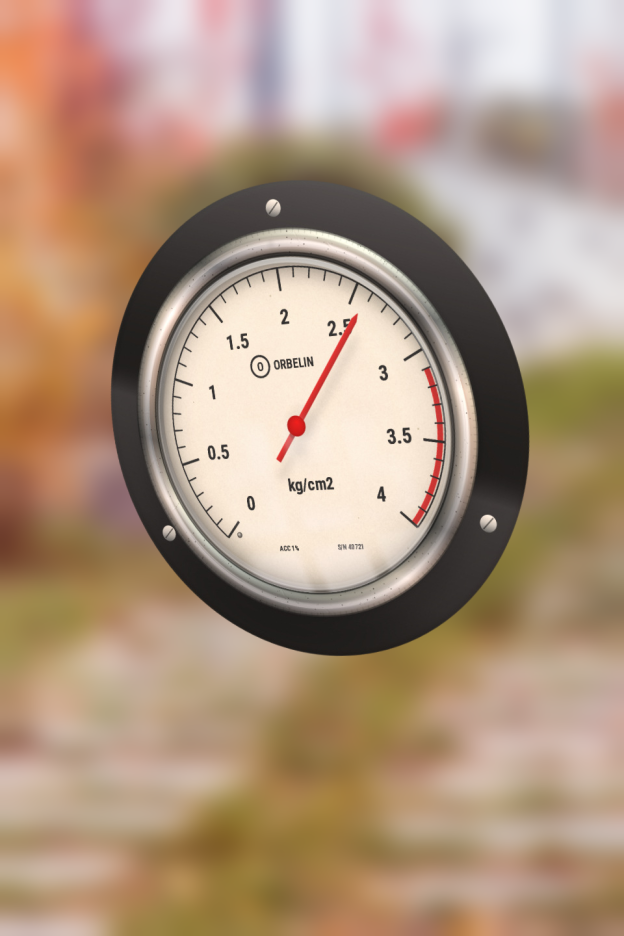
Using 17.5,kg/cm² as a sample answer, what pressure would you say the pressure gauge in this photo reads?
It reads 2.6,kg/cm²
